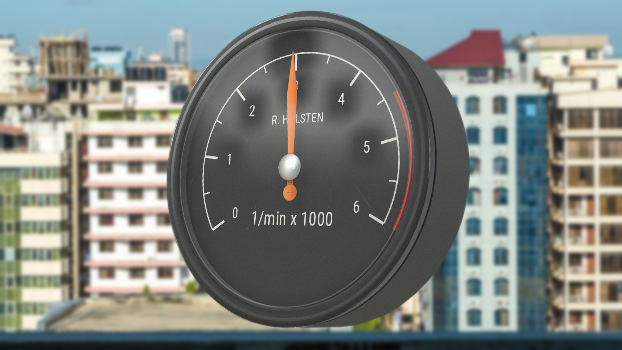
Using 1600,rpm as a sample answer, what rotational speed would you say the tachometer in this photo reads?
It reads 3000,rpm
